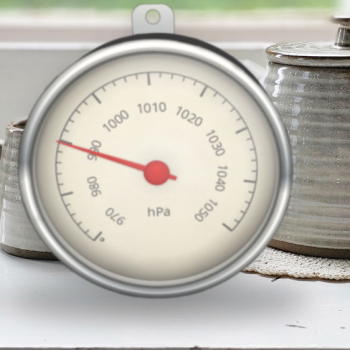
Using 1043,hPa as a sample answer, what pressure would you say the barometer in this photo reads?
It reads 990,hPa
